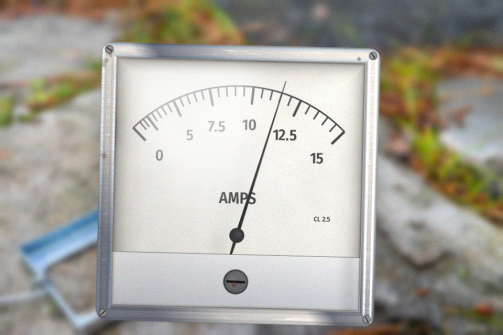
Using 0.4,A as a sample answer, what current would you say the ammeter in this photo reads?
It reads 11.5,A
